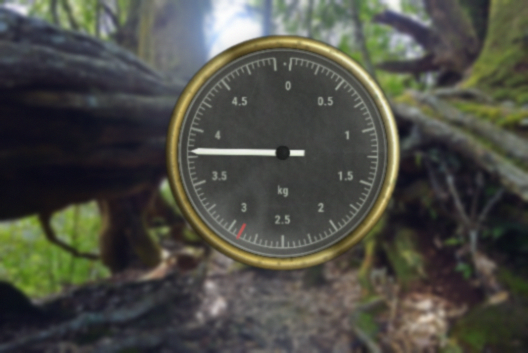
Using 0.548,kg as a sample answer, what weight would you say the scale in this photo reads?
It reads 3.8,kg
